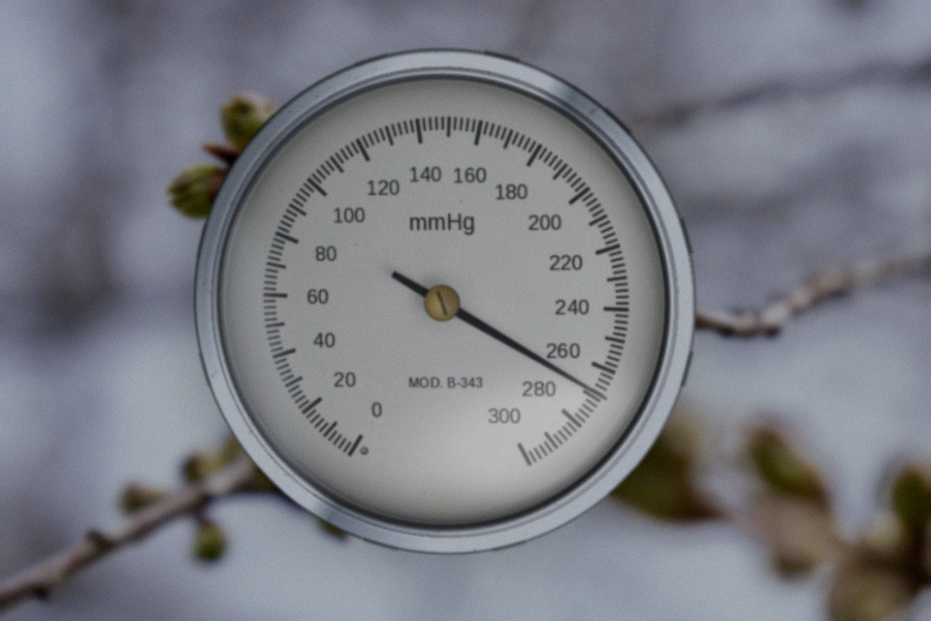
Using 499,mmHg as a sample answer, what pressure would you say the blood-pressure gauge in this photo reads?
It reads 268,mmHg
